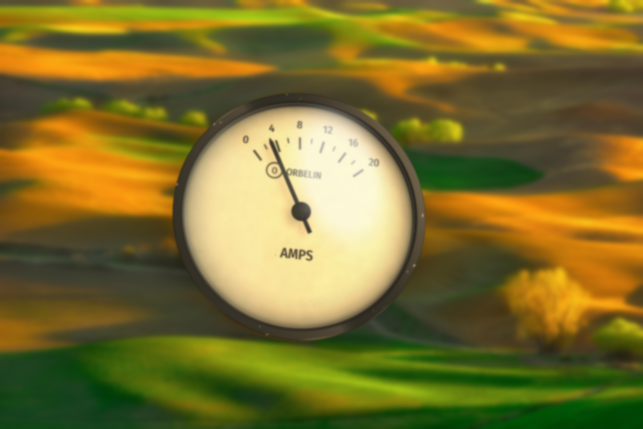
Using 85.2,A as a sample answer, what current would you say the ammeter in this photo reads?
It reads 3,A
